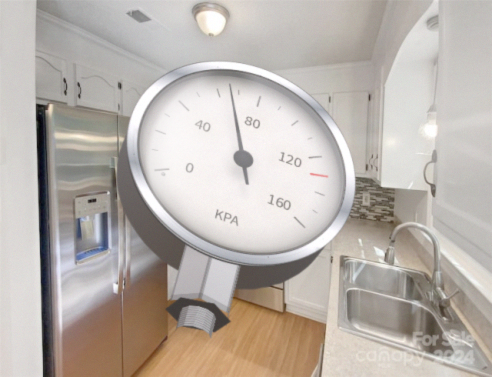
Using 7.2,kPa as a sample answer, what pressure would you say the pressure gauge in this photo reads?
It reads 65,kPa
